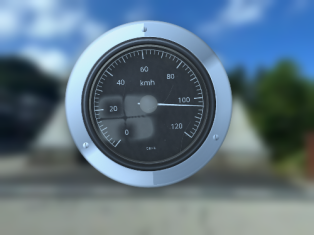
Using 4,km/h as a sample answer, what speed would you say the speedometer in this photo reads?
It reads 104,km/h
